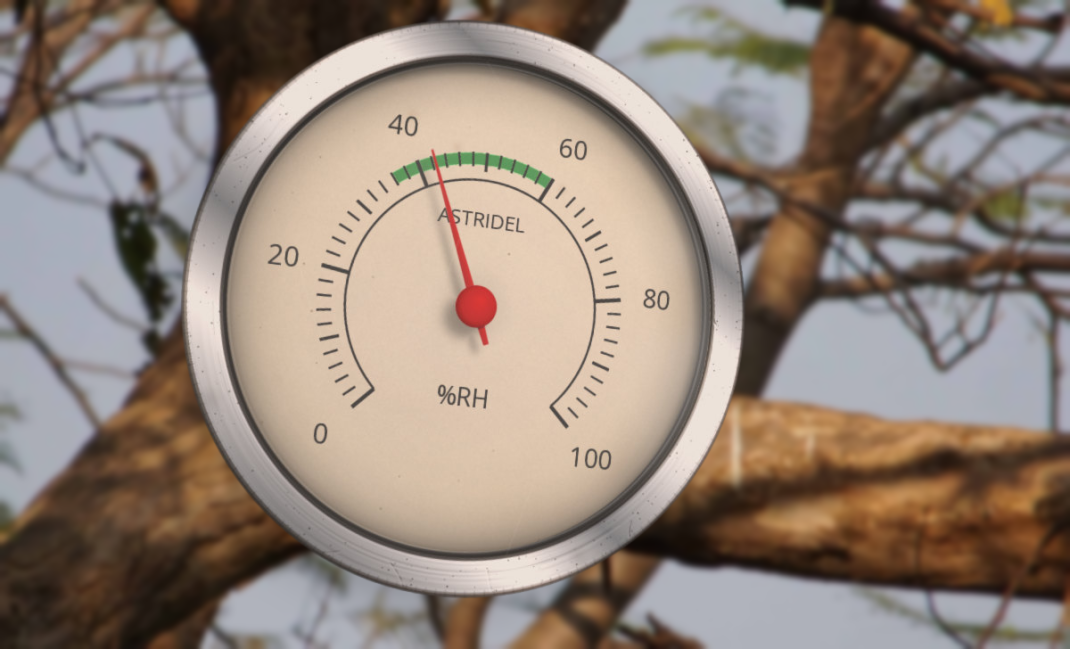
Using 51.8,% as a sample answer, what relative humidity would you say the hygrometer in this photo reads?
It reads 42,%
